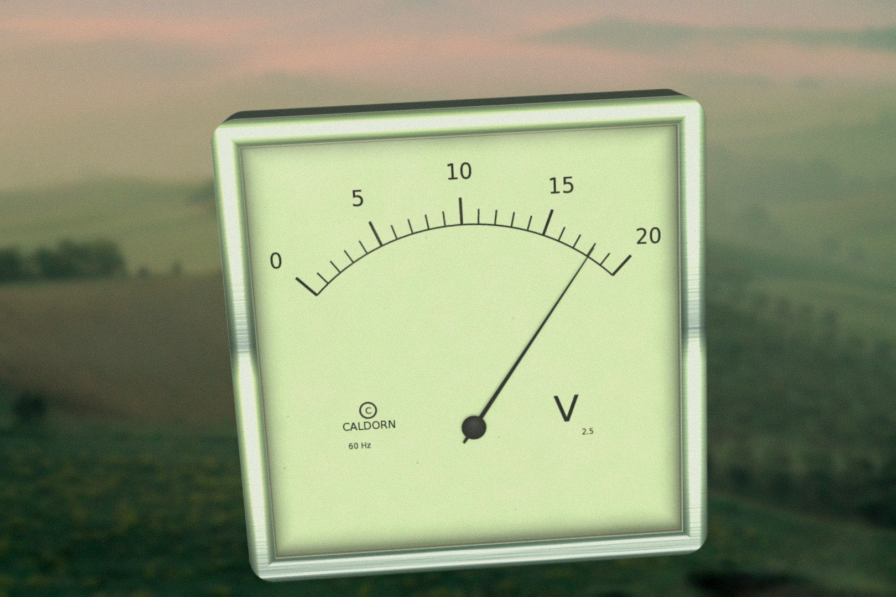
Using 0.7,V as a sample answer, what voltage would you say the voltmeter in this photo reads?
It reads 18,V
